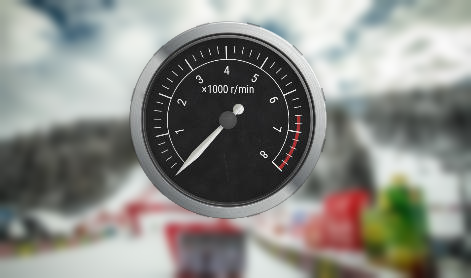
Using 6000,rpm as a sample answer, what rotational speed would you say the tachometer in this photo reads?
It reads 0,rpm
